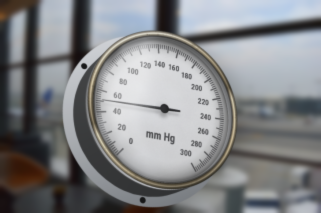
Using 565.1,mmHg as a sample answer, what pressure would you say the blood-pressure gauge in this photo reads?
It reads 50,mmHg
